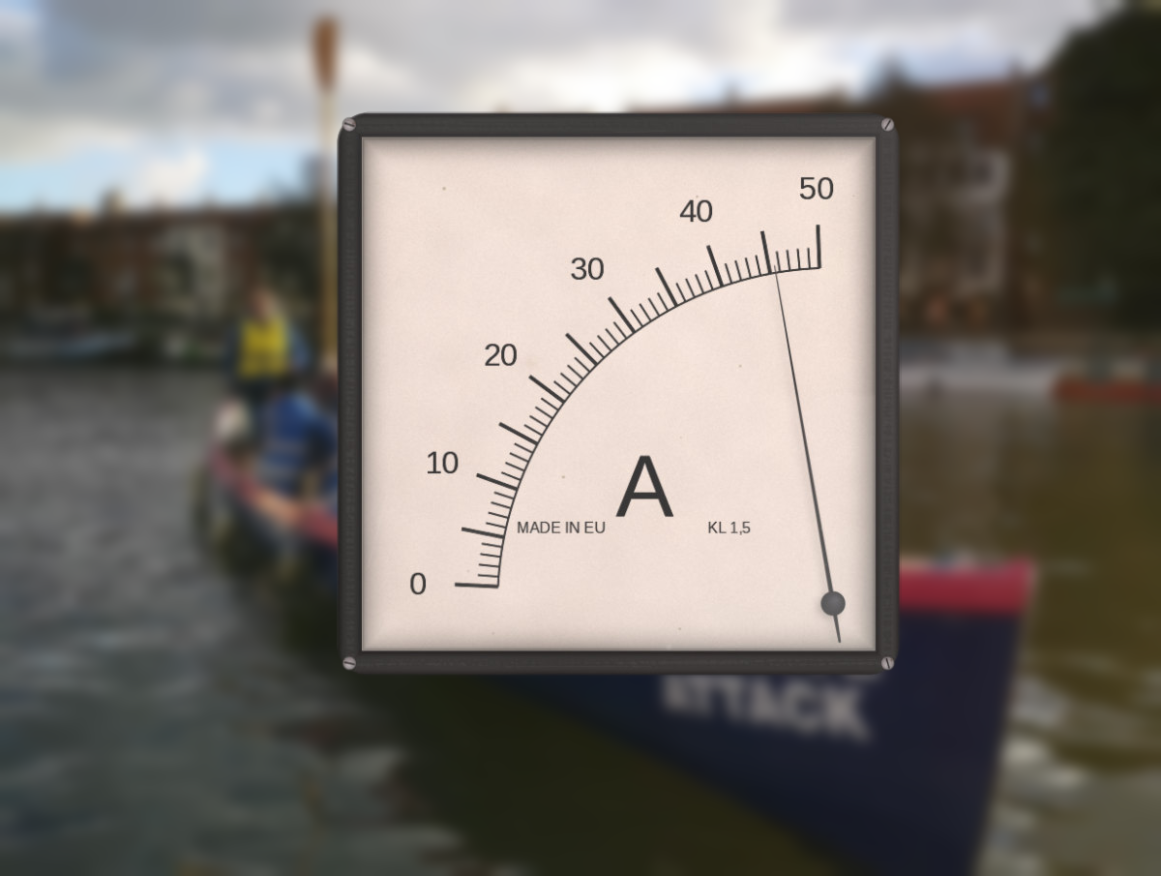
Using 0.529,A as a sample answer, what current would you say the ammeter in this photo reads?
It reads 45.5,A
